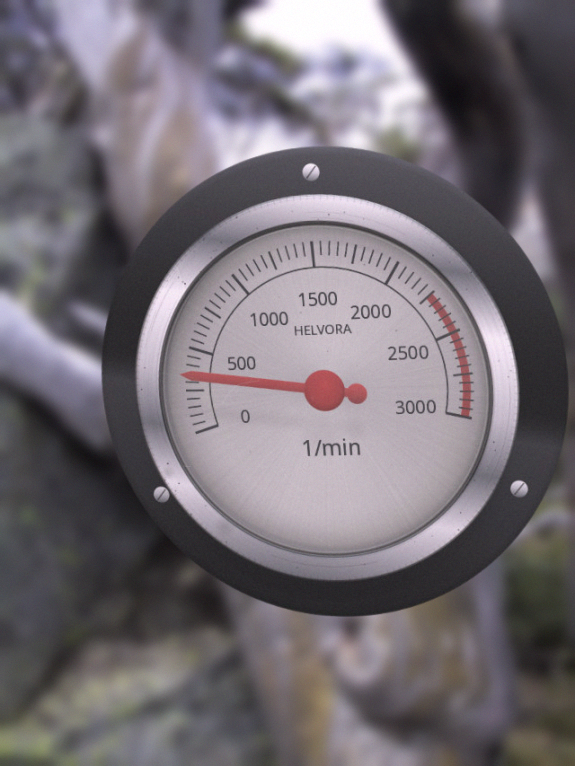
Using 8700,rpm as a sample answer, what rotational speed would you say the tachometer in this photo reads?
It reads 350,rpm
